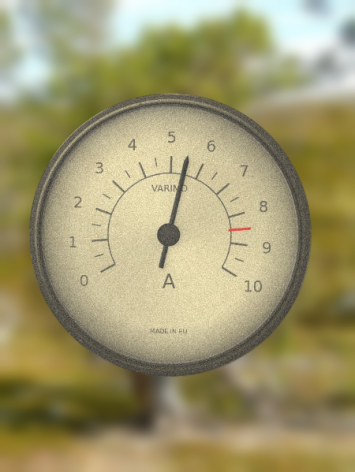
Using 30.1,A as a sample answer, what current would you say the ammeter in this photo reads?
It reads 5.5,A
